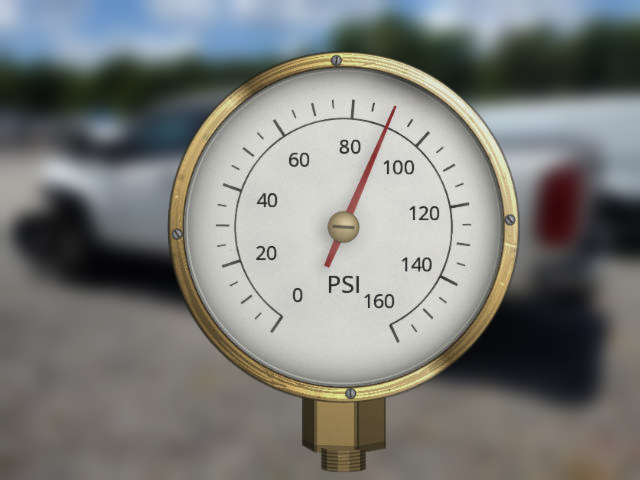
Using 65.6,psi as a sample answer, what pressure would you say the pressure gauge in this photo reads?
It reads 90,psi
